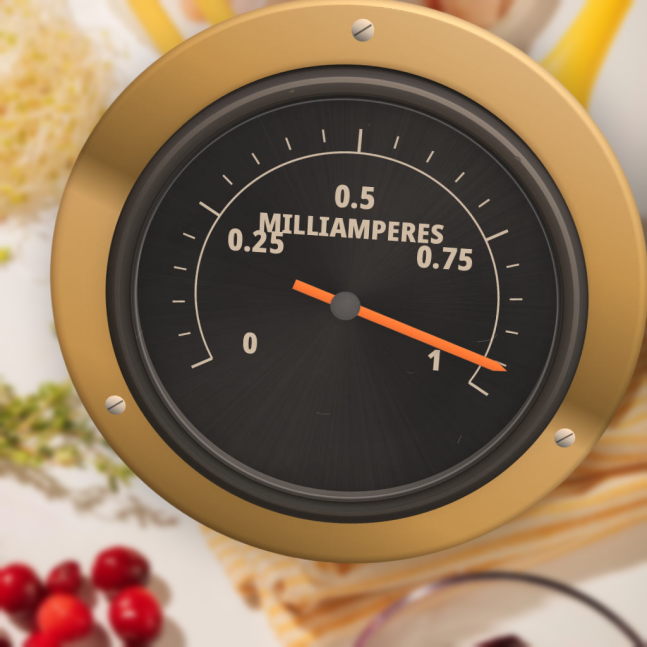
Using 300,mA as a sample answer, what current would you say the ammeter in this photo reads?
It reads 0.95,mA
